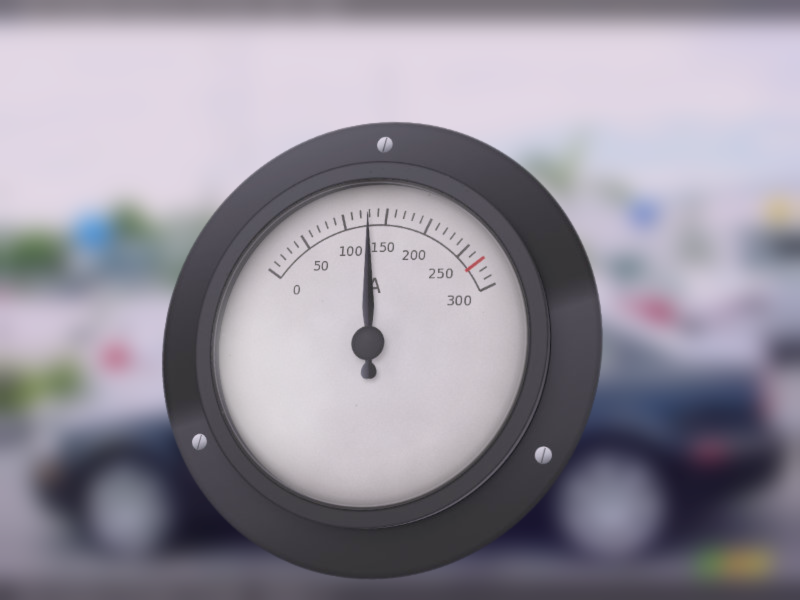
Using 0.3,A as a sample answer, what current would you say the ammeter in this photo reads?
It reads 130,A
